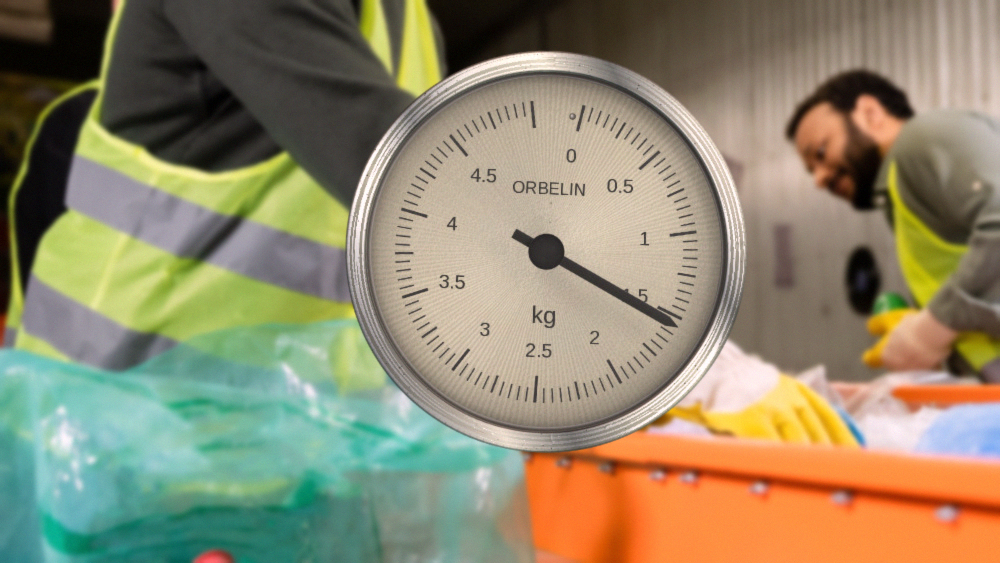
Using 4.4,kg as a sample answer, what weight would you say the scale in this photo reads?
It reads 1.55,kg
